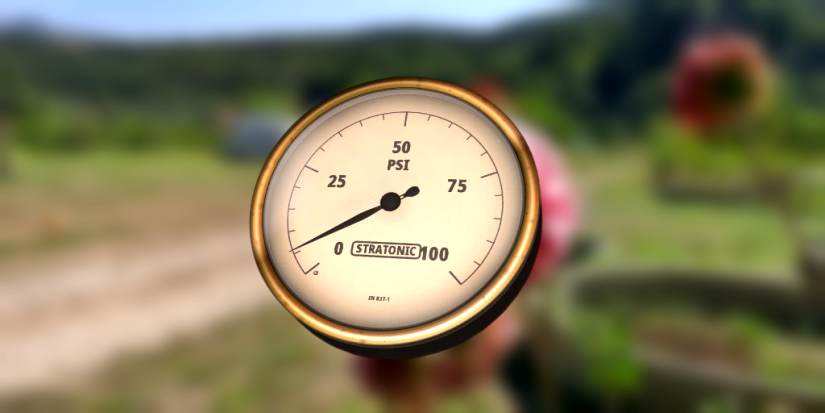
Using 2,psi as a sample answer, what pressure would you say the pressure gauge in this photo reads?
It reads 5,psi
